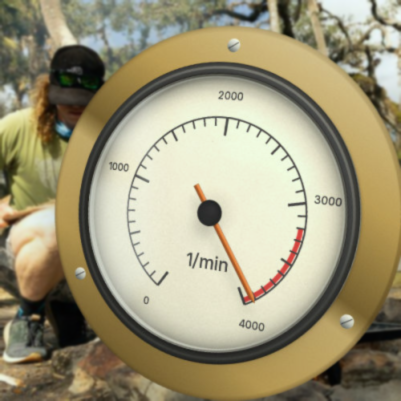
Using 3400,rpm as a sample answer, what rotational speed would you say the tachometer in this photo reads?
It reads 3900,rpm
